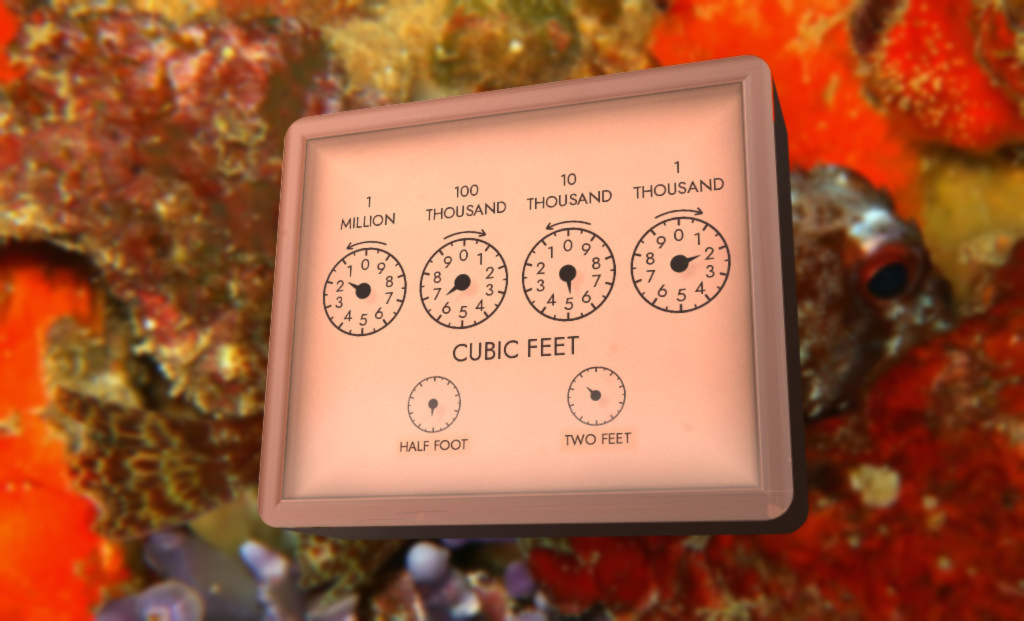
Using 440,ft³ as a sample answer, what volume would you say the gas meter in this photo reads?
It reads 165200,ft³
